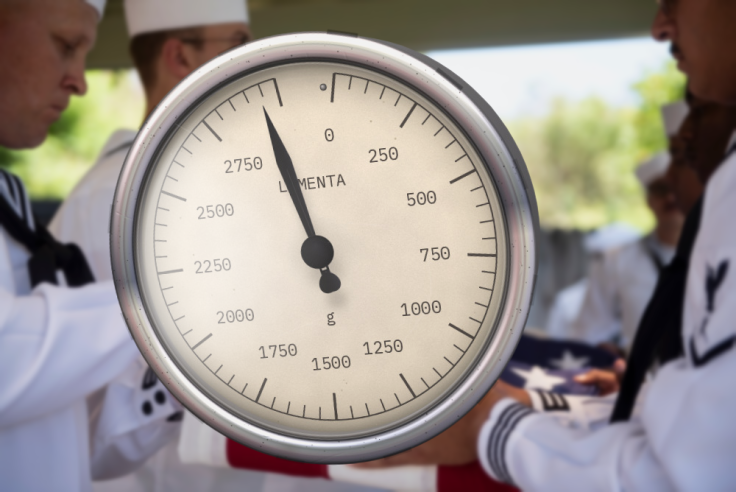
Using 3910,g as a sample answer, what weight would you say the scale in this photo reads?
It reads 2950,g
